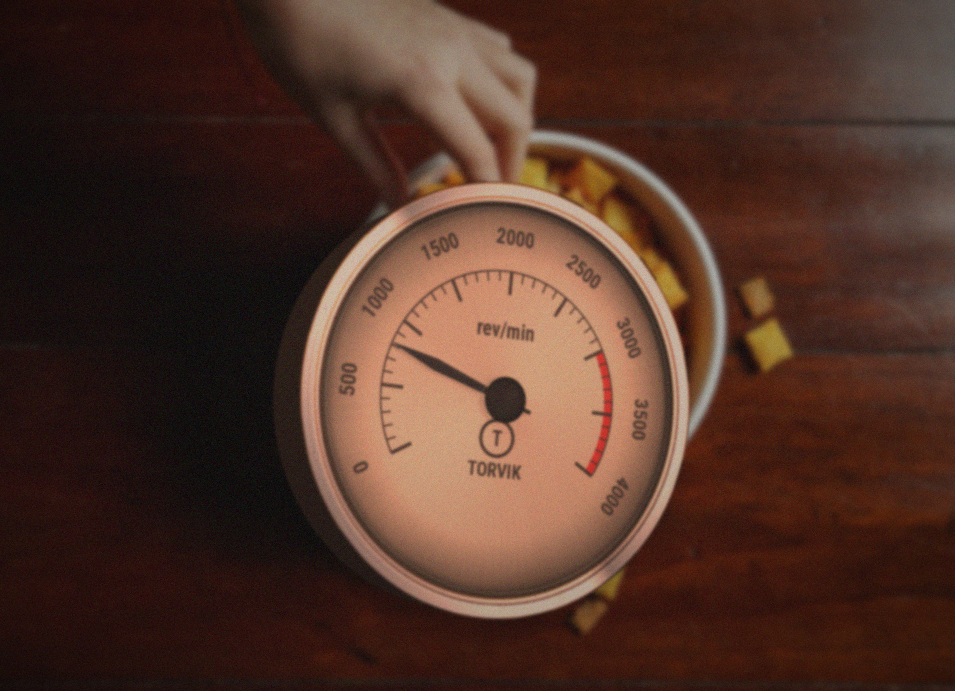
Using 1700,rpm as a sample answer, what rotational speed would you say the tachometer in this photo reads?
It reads 800,rpm
